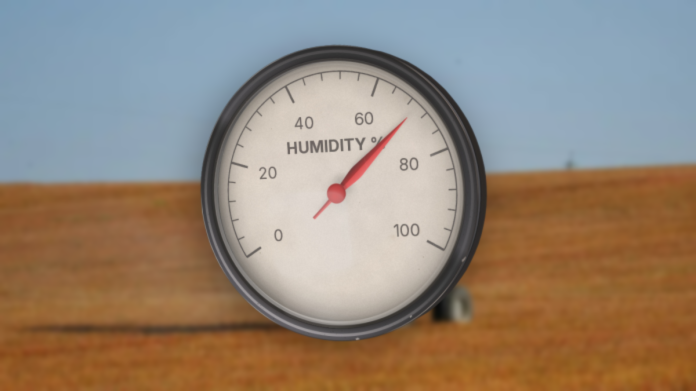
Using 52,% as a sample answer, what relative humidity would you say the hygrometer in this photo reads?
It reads 70,%
